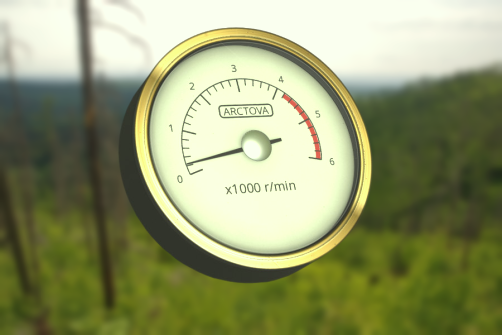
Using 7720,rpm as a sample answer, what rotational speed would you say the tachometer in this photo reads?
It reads 200,rpm
